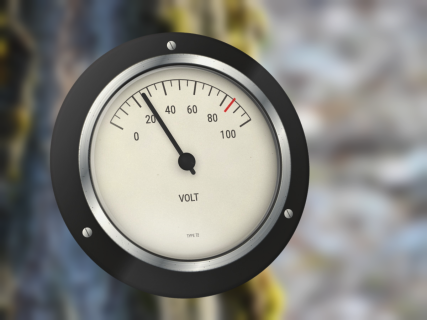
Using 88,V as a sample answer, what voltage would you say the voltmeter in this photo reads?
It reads 25,V
